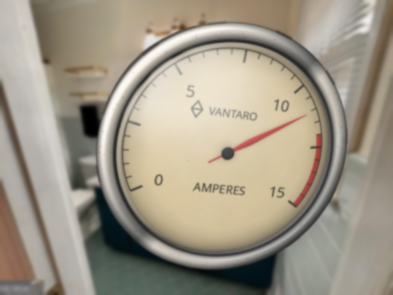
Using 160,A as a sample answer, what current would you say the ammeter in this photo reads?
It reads 11,A
